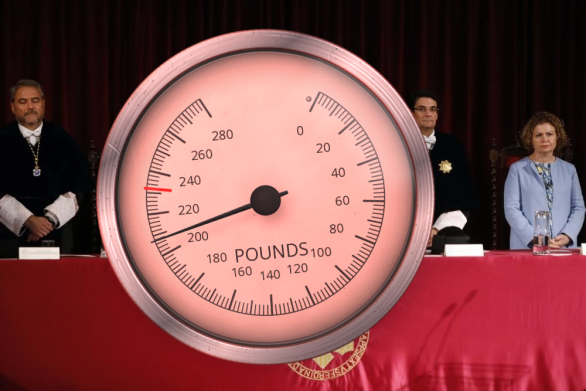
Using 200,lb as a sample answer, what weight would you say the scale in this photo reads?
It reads 208,lb
